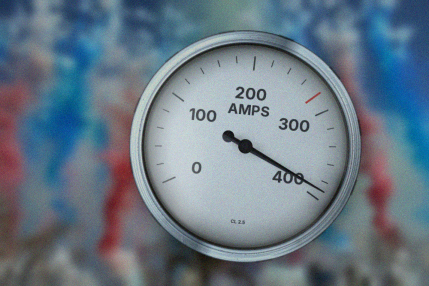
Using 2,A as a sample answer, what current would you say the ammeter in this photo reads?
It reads 390,A
